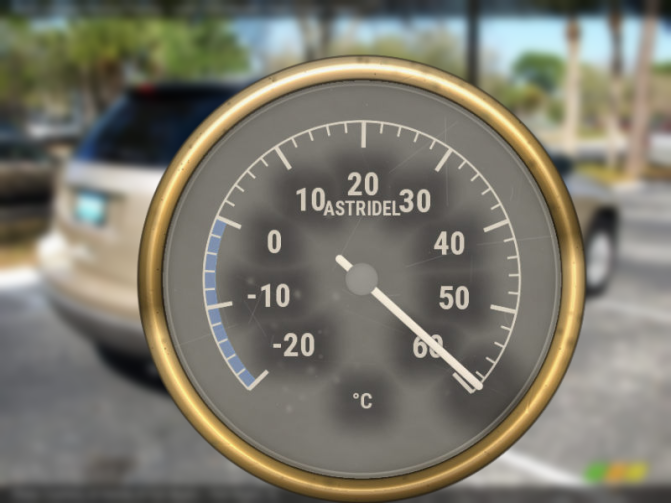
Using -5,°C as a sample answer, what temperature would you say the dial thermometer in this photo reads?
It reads 59,°C
